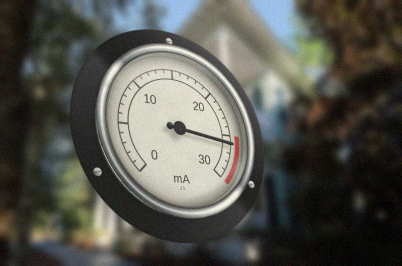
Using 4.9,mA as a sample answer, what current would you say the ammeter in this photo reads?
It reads 26,mA
